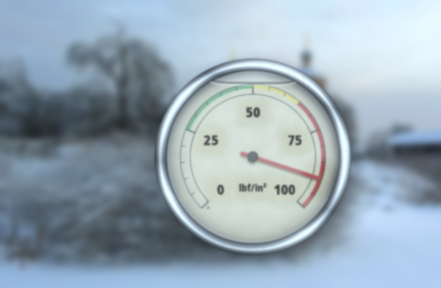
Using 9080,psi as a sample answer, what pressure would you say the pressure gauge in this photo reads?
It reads 90,psi
